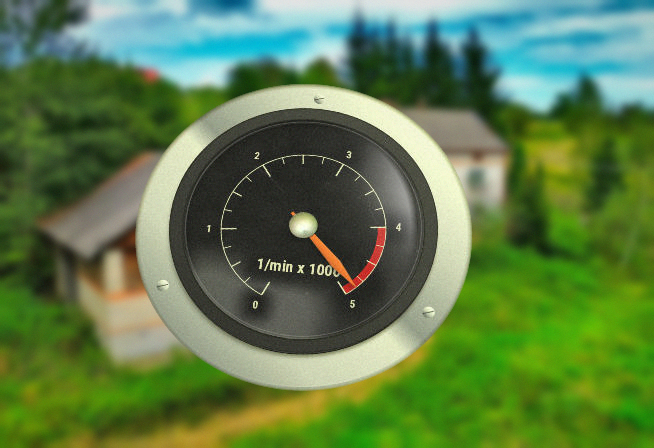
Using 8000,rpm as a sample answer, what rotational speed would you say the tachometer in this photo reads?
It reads 4875,rpm
